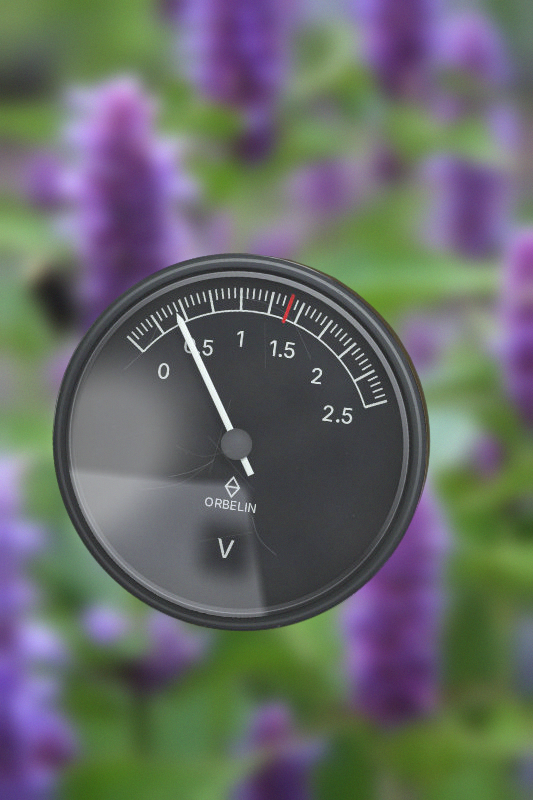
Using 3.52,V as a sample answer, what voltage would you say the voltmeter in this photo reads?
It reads 0.45,V
